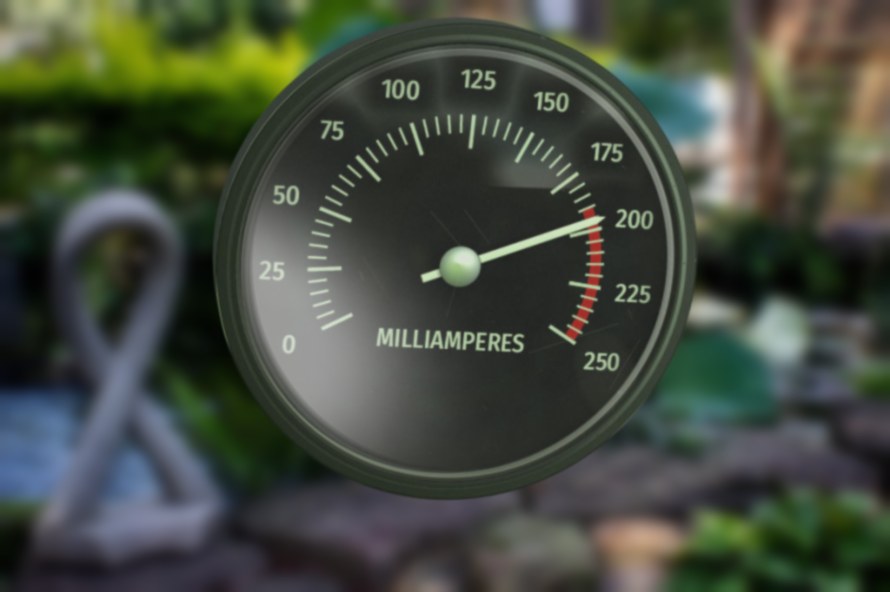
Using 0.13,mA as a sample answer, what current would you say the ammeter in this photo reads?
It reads 195,mA
